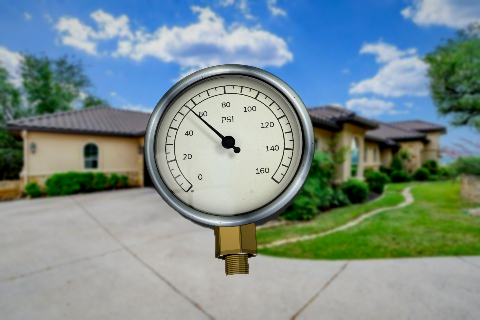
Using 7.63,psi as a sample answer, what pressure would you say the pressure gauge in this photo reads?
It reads 55,psi
